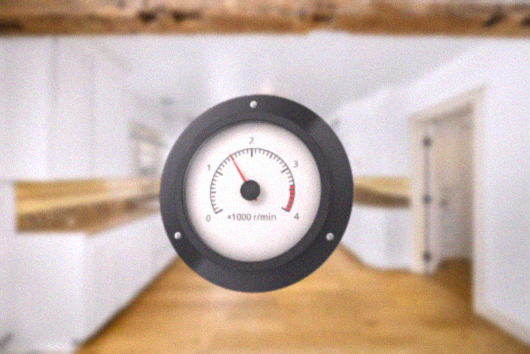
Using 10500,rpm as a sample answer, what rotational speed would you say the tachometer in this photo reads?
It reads 1500,rpm
